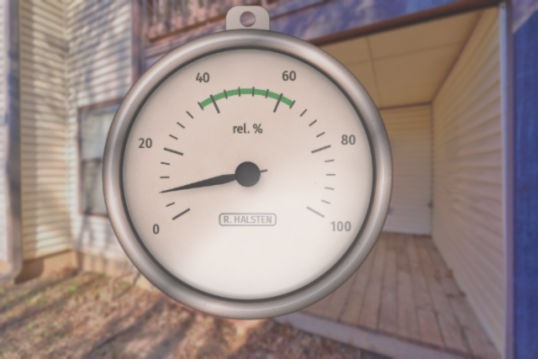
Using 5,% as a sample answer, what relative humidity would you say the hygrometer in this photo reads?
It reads 8,%
